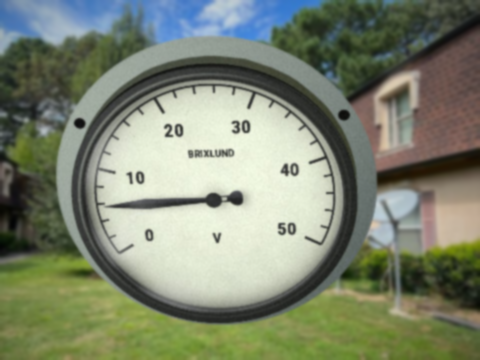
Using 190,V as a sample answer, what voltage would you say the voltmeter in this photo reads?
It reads 6,V
